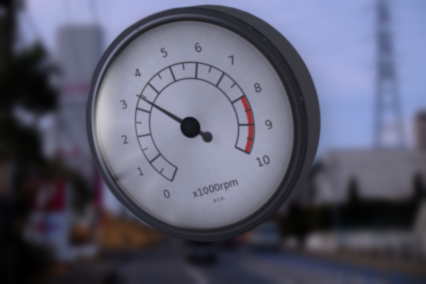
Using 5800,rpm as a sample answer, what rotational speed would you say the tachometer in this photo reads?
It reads 3500,rpm
